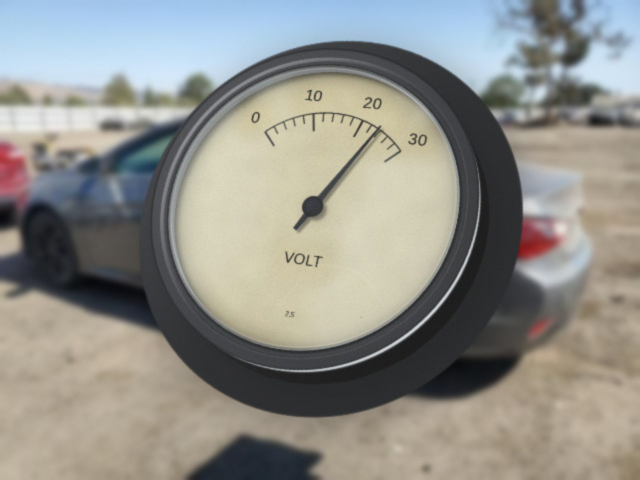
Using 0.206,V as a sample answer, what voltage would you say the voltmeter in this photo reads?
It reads 24,V
